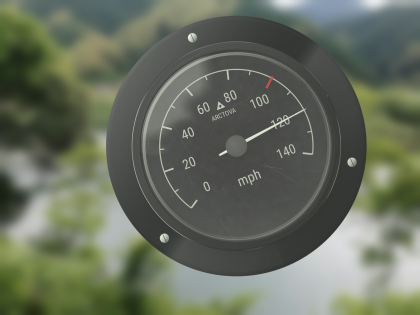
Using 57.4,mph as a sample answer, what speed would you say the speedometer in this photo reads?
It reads 120,mph
